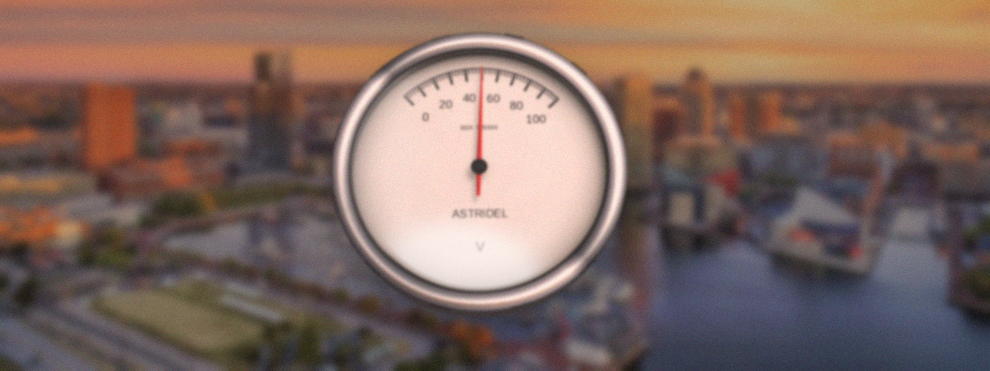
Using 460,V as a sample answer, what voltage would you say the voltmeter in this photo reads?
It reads 50,V
